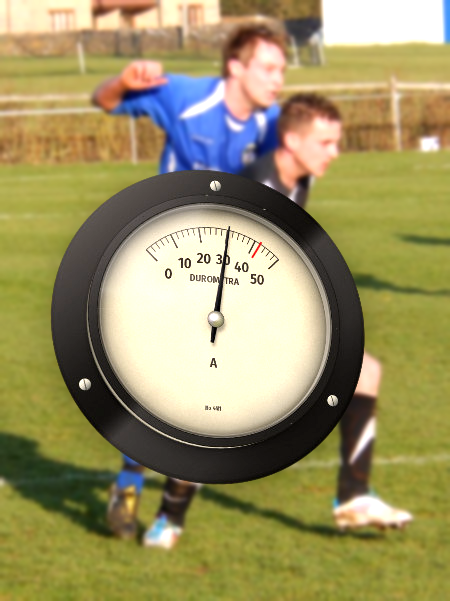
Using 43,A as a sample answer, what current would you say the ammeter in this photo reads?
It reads 30,A
